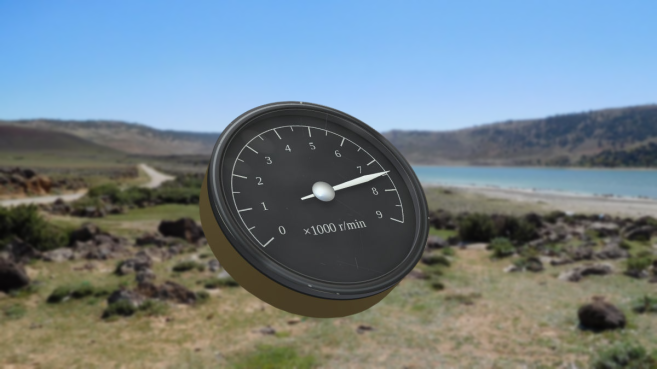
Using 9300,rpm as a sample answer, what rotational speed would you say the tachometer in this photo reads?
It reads 7500,rpm
